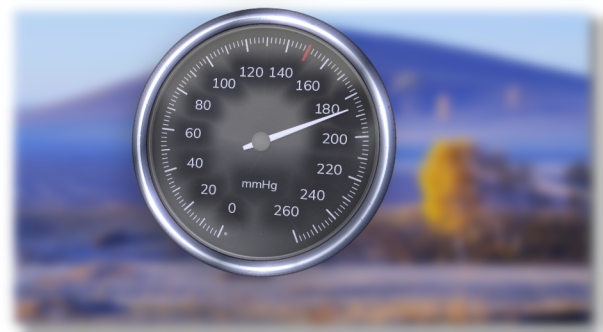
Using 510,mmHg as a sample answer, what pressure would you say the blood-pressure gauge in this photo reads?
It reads 186,mmHg
